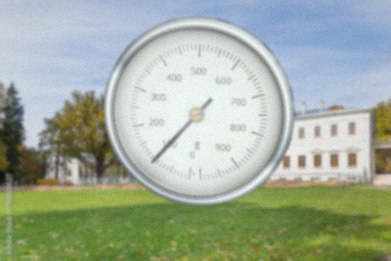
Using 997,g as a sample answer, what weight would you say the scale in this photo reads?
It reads 100,g
